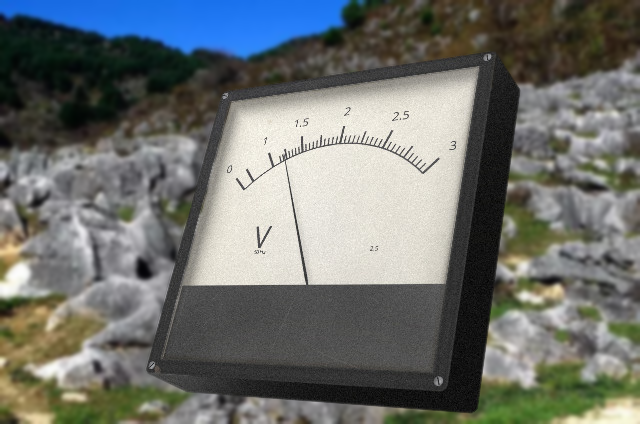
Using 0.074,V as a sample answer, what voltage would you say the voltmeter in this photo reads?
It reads 1.25,V
